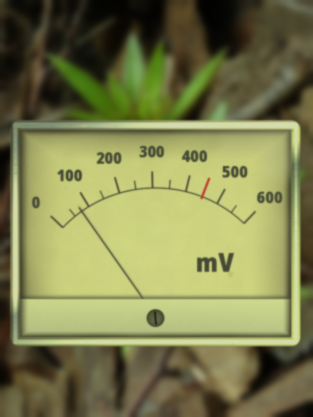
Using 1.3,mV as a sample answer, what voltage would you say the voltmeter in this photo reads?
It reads 75,mV
